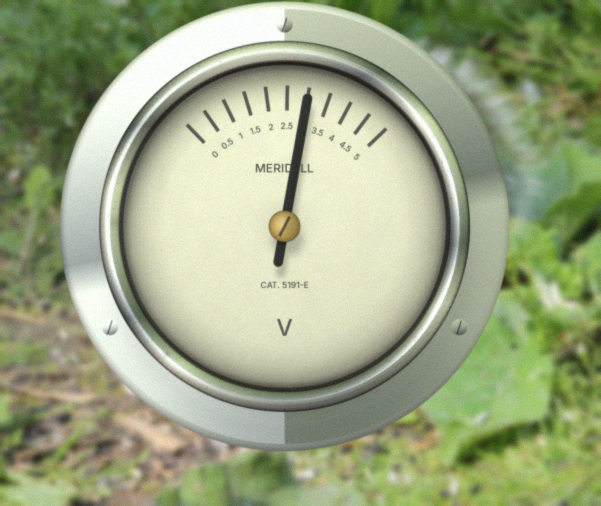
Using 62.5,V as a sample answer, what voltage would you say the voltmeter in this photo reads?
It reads 3,V
